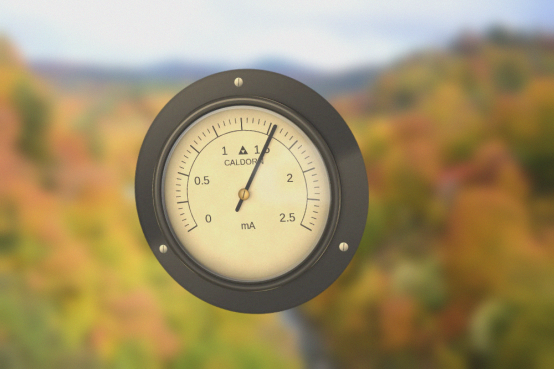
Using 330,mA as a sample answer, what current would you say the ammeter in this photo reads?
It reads 1.55,mA
